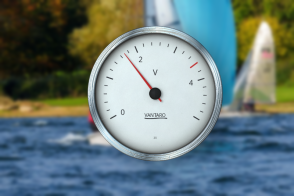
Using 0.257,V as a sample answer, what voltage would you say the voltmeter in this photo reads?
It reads 1.7,V
